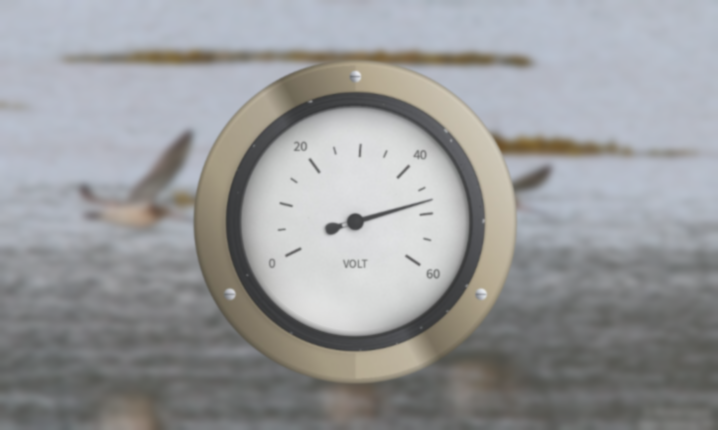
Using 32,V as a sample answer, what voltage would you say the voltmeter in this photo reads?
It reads 47.5,V
